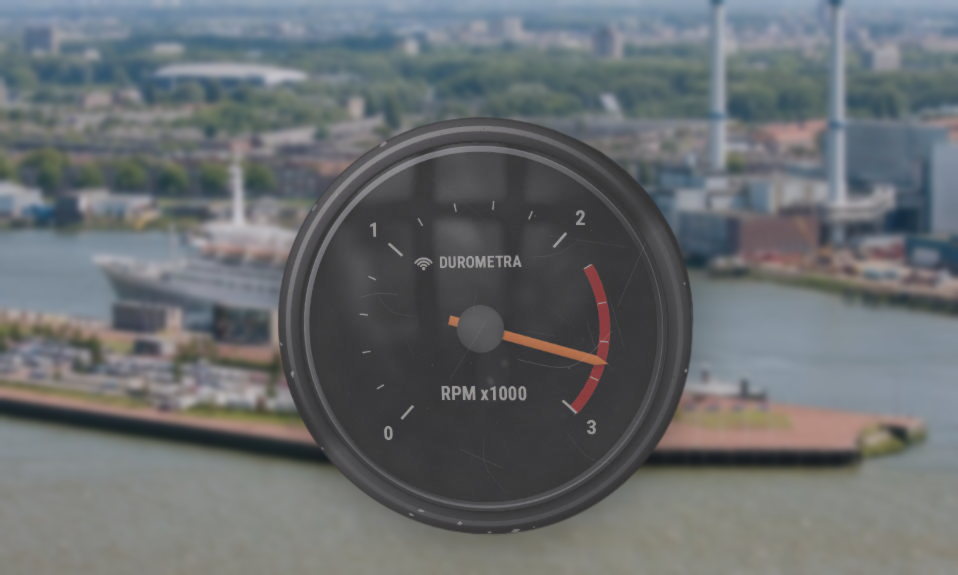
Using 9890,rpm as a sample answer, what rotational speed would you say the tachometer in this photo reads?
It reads 2700,rpm
